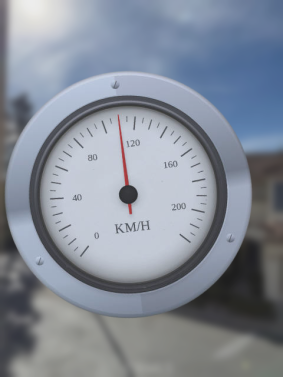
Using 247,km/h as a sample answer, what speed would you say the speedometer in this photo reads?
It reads 110,km/h
